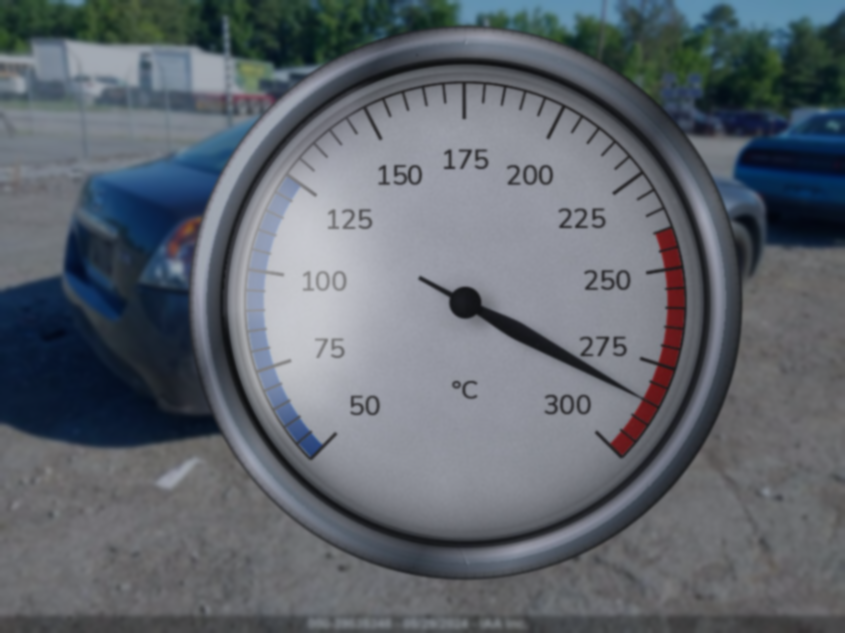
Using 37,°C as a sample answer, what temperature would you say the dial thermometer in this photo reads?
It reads 285,°C
